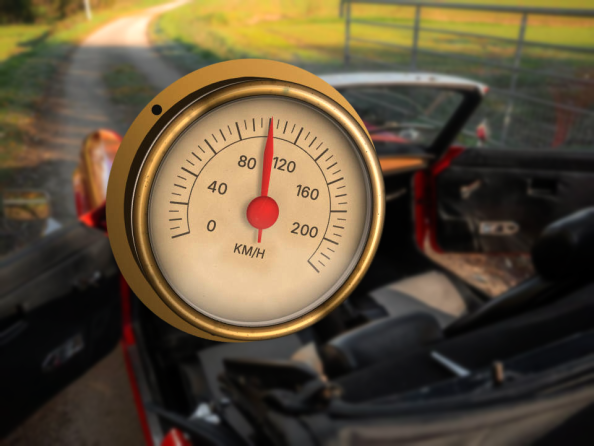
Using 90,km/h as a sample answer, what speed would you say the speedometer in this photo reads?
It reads 100,km/h
